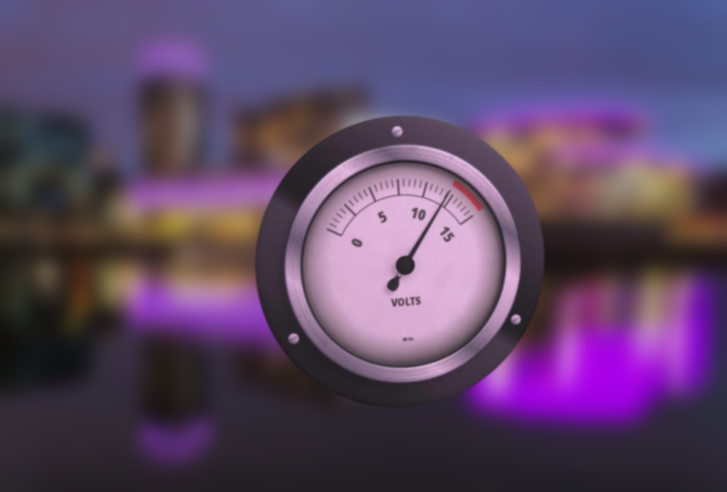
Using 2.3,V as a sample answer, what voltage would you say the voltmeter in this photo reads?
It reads 12,V
